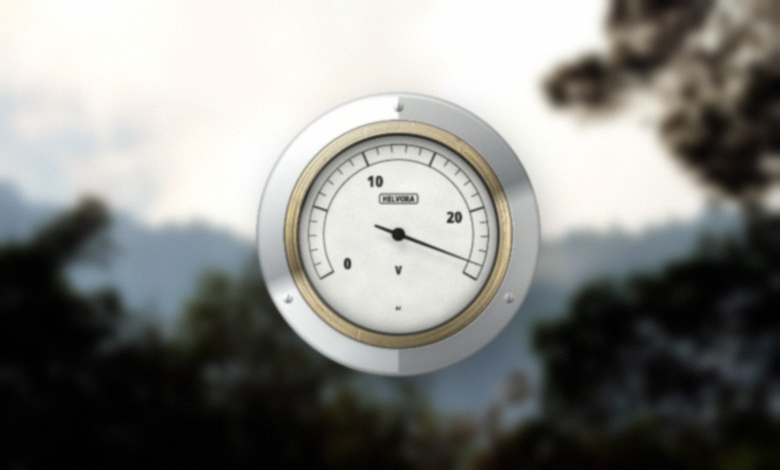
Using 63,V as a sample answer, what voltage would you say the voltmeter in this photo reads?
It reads 24,V
